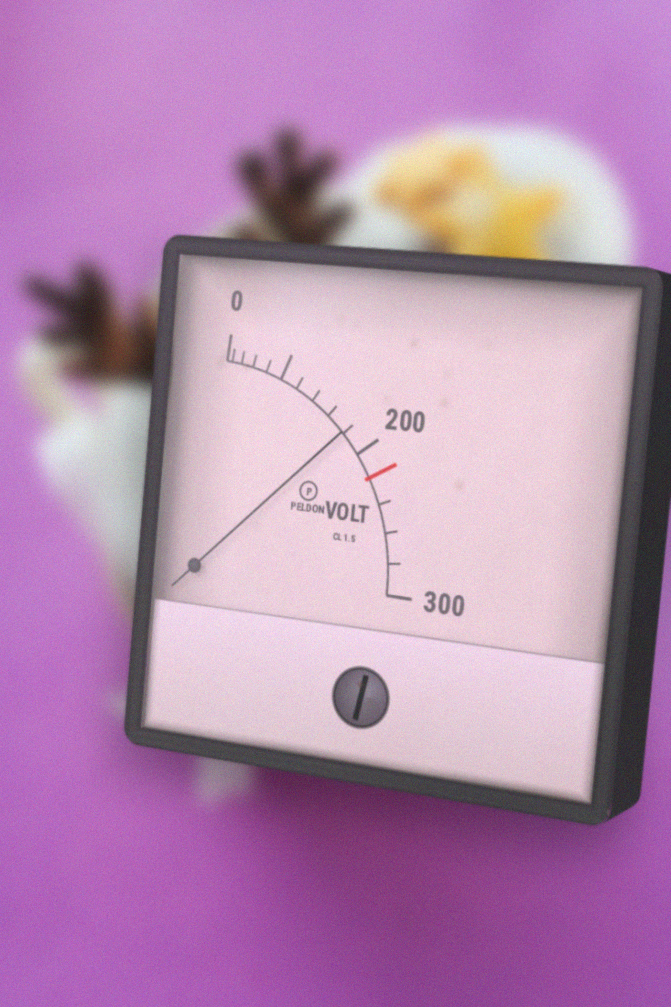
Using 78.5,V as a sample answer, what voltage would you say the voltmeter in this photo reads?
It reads 180,V
